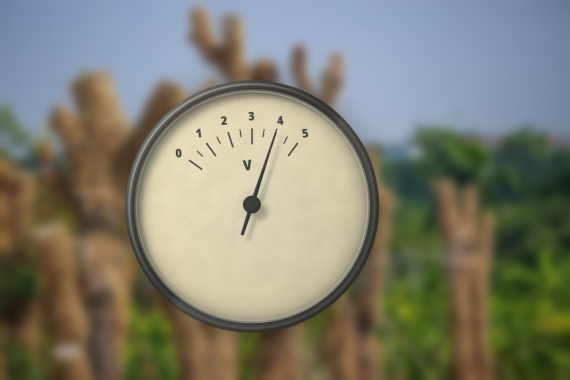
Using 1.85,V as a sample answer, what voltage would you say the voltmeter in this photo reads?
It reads 4,V
